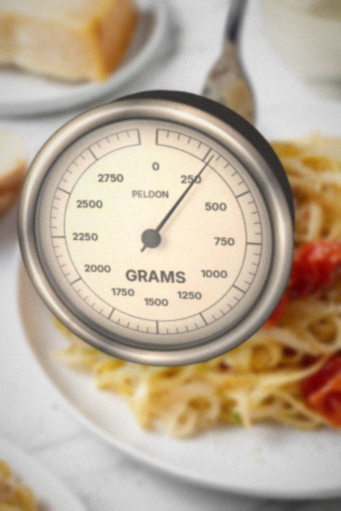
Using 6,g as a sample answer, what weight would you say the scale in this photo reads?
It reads 275,g
